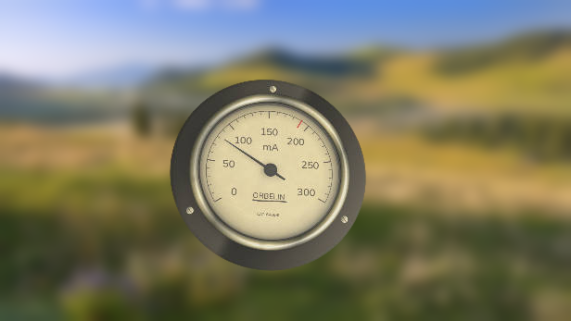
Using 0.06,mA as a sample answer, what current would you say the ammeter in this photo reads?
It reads 80,mA
